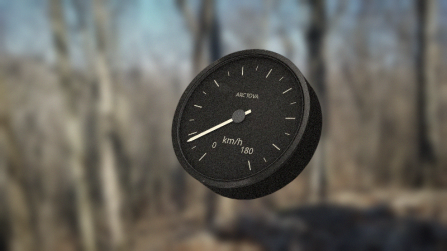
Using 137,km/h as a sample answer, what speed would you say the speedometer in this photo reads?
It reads 15,km/h
